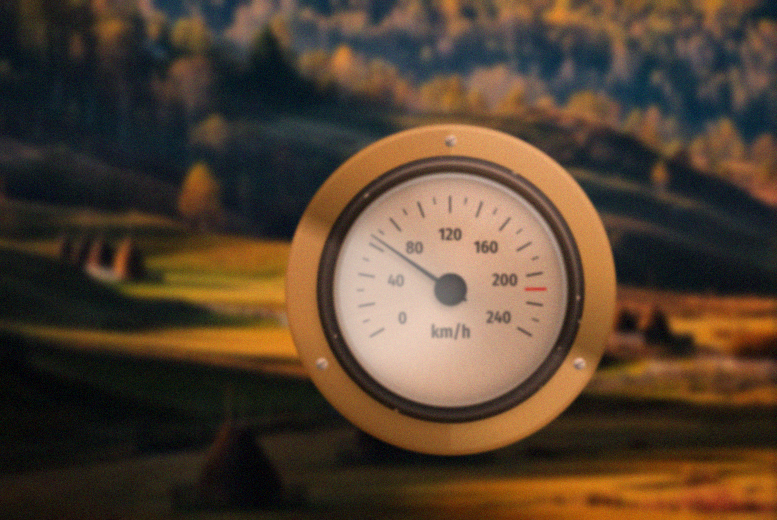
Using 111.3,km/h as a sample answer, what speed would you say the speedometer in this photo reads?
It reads 65,km/h
